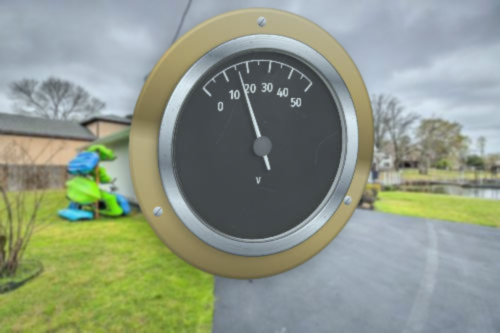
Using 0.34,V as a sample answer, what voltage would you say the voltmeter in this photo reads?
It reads 15,V
